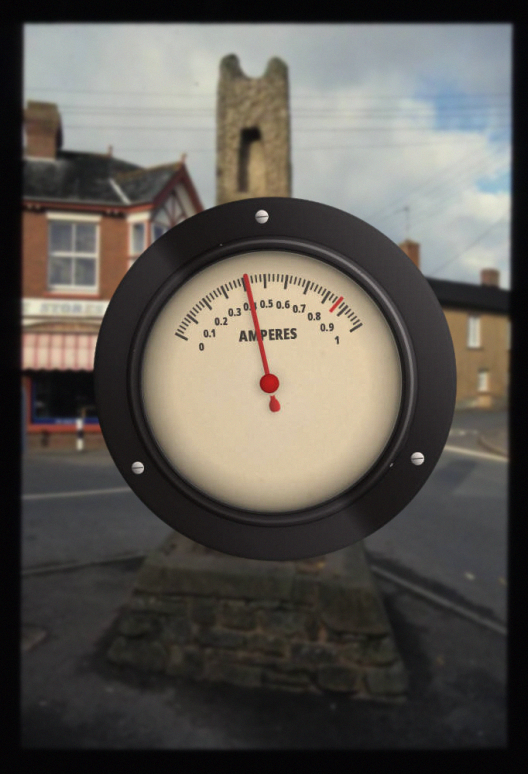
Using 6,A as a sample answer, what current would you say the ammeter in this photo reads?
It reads 0.42,A
